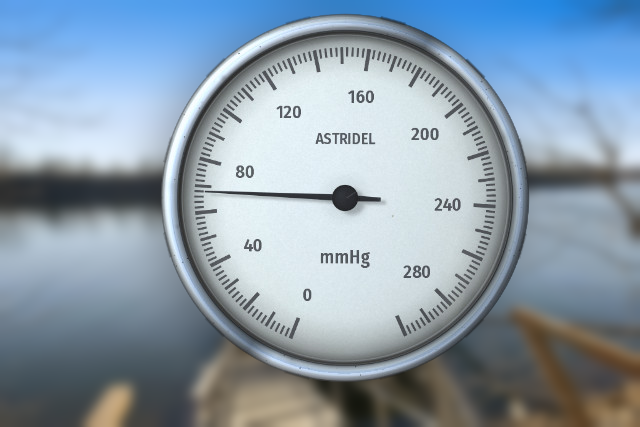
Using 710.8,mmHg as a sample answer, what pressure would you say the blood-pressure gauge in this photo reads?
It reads 68,mmHg
